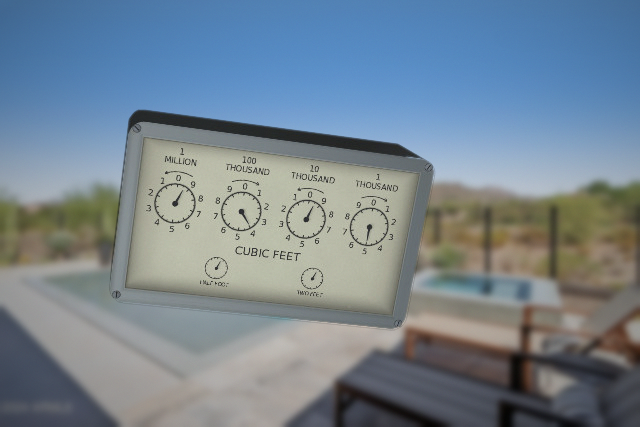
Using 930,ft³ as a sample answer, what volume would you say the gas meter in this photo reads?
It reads 939500,ft³
